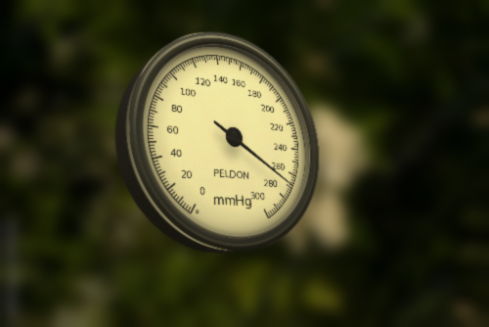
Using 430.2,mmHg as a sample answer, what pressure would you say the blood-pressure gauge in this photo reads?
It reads 270,mmHg
